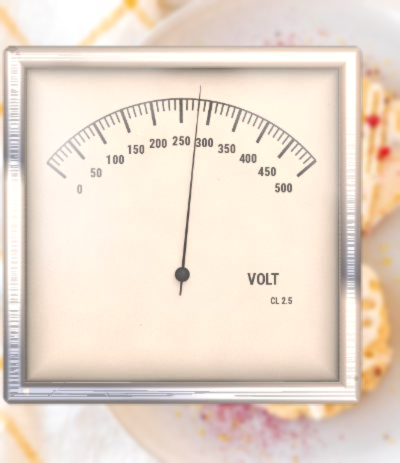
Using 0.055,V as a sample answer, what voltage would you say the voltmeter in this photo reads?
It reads 280,V
